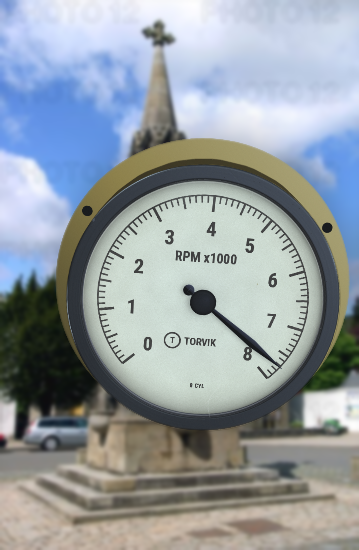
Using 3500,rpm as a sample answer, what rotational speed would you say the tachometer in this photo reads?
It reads 7700,rpm
